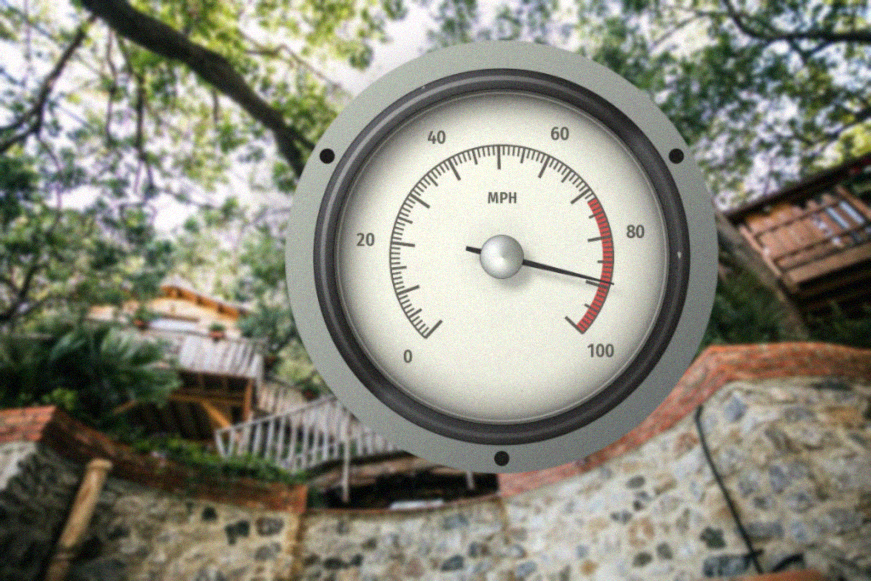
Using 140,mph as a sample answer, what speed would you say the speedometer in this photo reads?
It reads 89,mph
